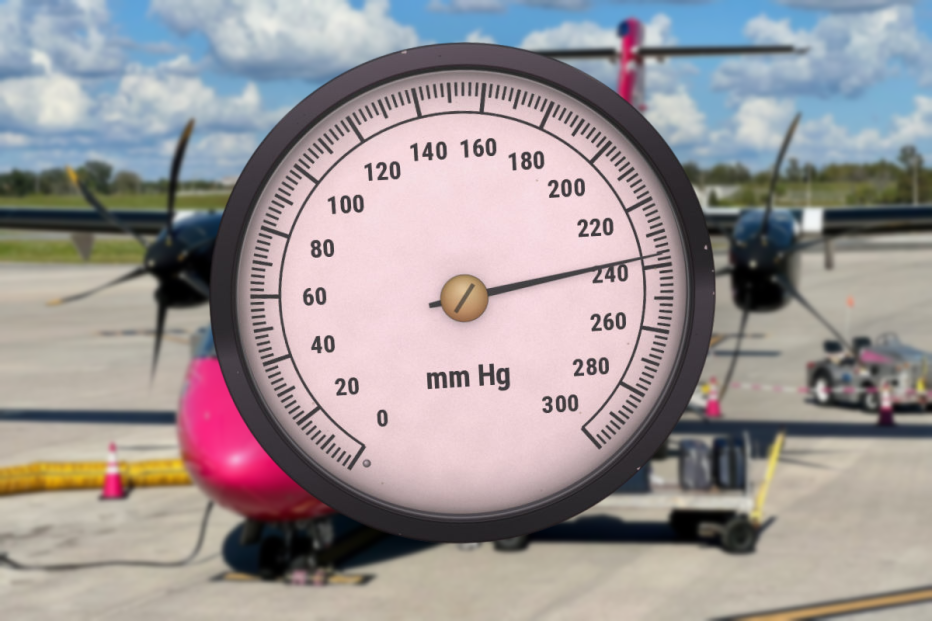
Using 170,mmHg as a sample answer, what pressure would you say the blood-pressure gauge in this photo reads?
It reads 236,mmHg
